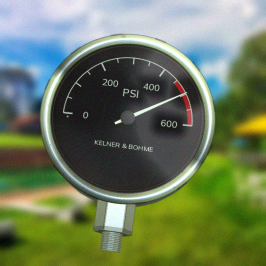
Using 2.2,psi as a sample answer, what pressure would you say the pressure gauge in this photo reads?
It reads 500,psi
